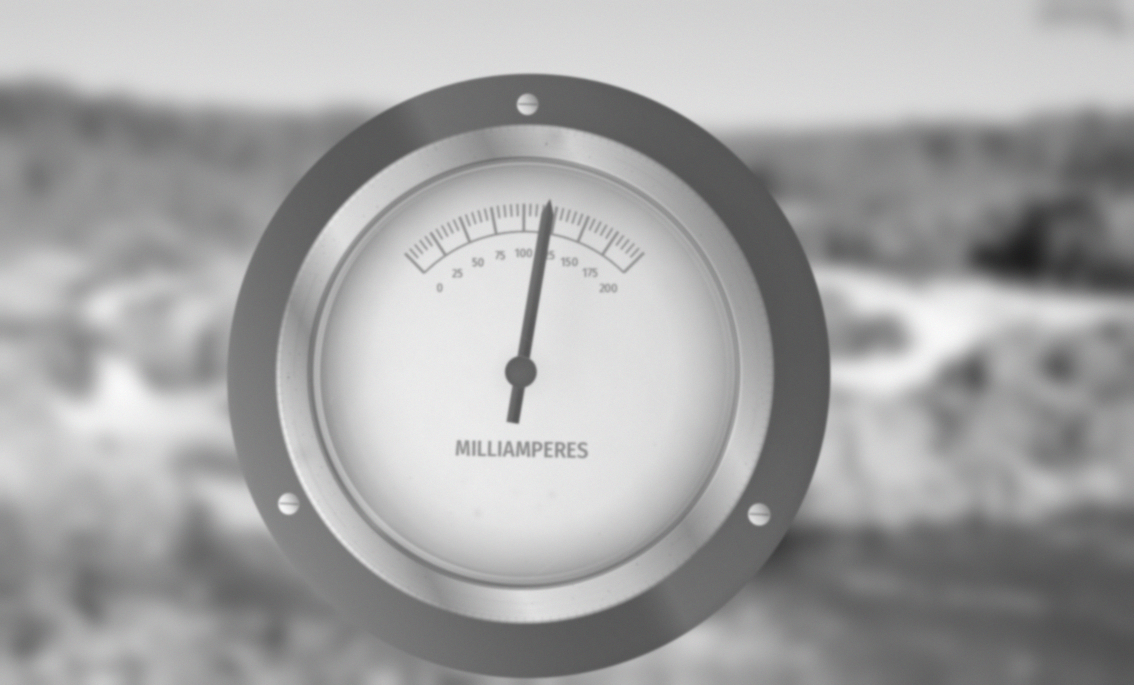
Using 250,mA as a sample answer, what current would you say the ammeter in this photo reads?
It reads 120,mA
